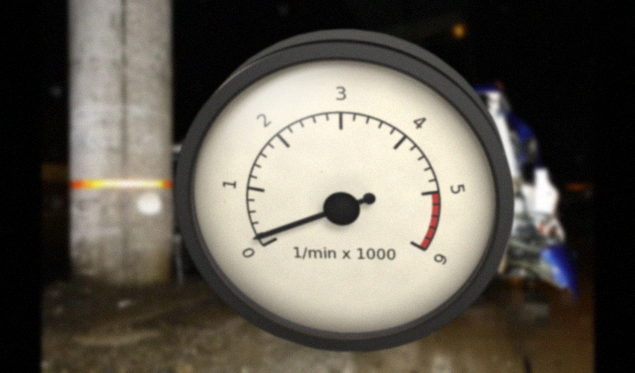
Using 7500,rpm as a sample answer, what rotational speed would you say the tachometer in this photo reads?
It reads 200,rpm
